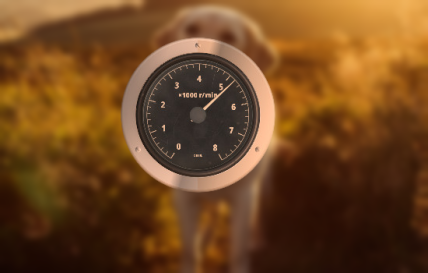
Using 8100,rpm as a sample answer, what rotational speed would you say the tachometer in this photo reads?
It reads 5200,rpm
